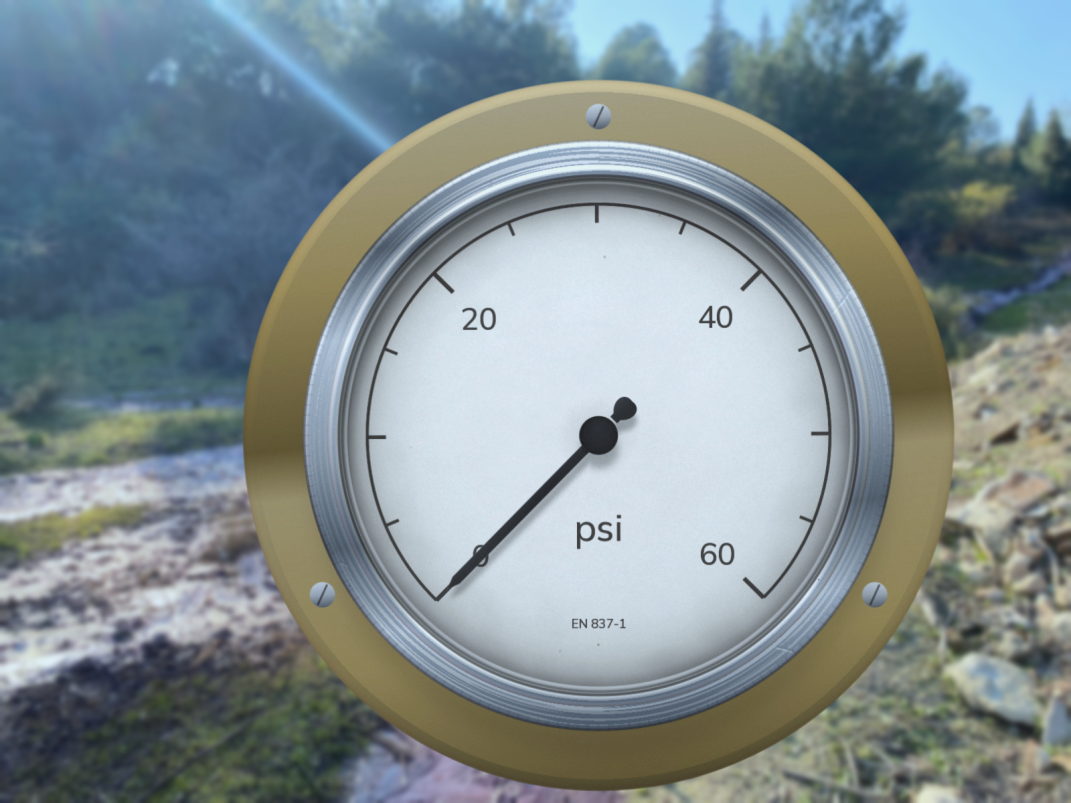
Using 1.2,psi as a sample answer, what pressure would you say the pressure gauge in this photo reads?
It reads 0,psi
